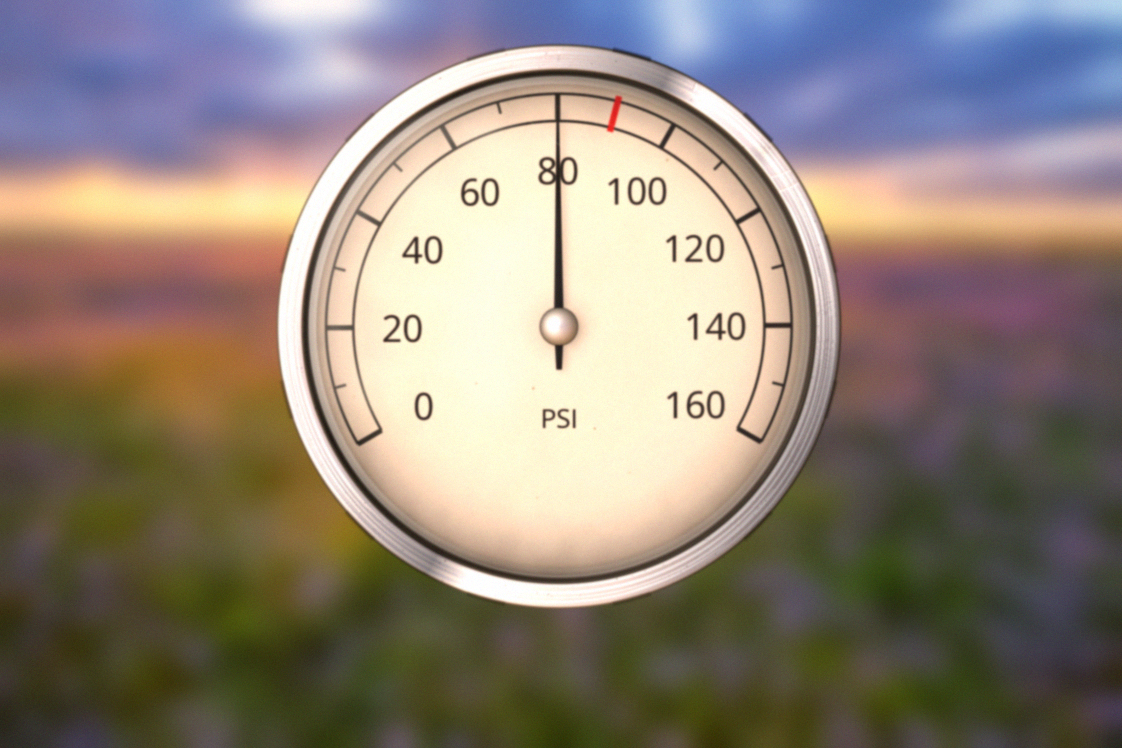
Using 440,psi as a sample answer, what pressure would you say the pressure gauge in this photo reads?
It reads 80,psi
